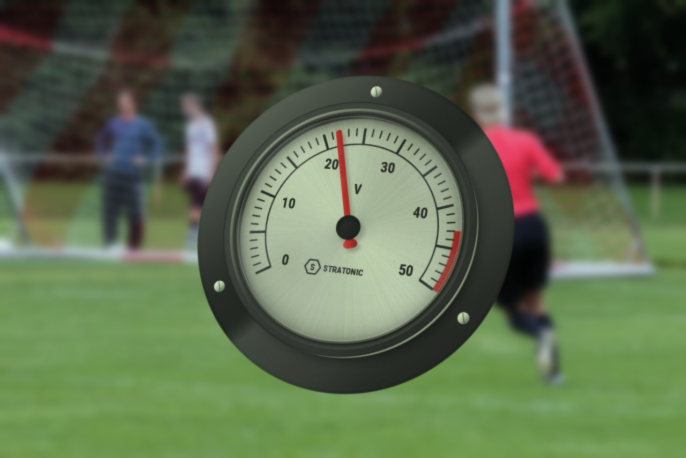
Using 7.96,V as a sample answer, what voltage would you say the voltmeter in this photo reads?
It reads 22,V
